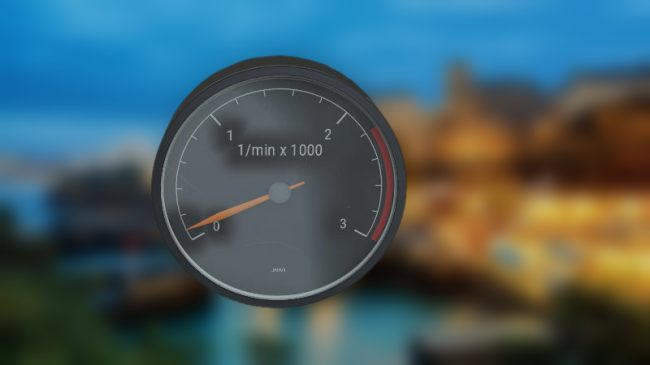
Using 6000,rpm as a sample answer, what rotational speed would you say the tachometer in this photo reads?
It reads 100,rpm
